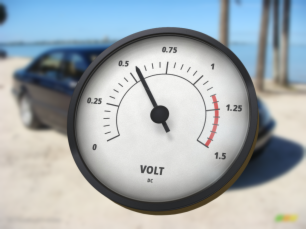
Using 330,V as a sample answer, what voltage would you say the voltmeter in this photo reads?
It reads 0.55,V
